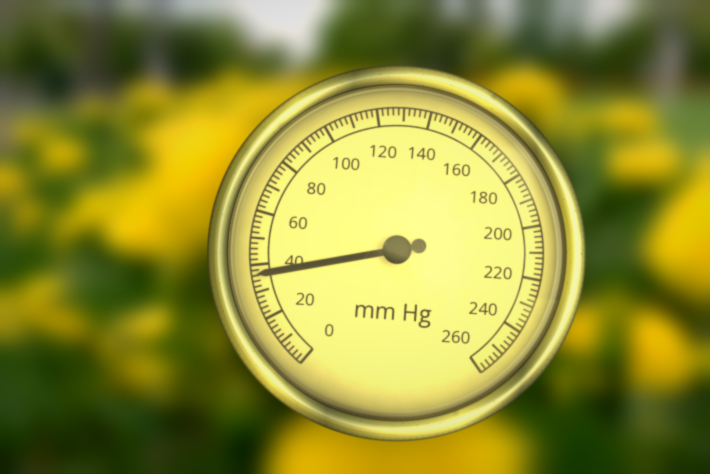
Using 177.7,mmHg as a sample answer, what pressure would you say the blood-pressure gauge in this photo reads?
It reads 36,mmHg
